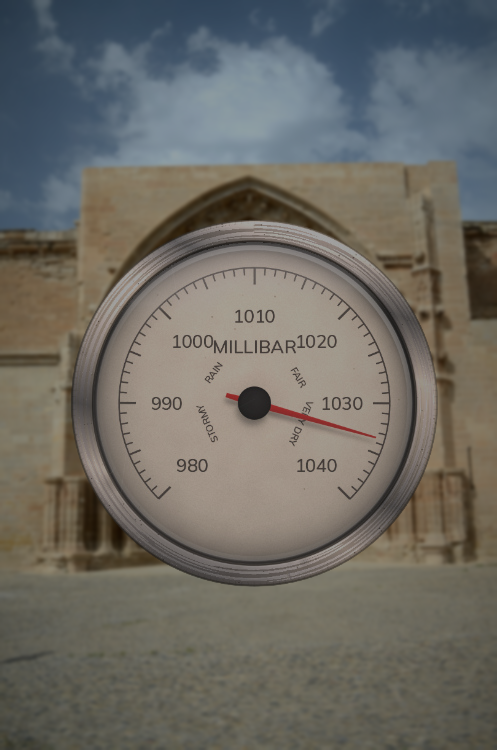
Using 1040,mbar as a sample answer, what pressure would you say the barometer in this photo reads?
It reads 1033.5,mbar
